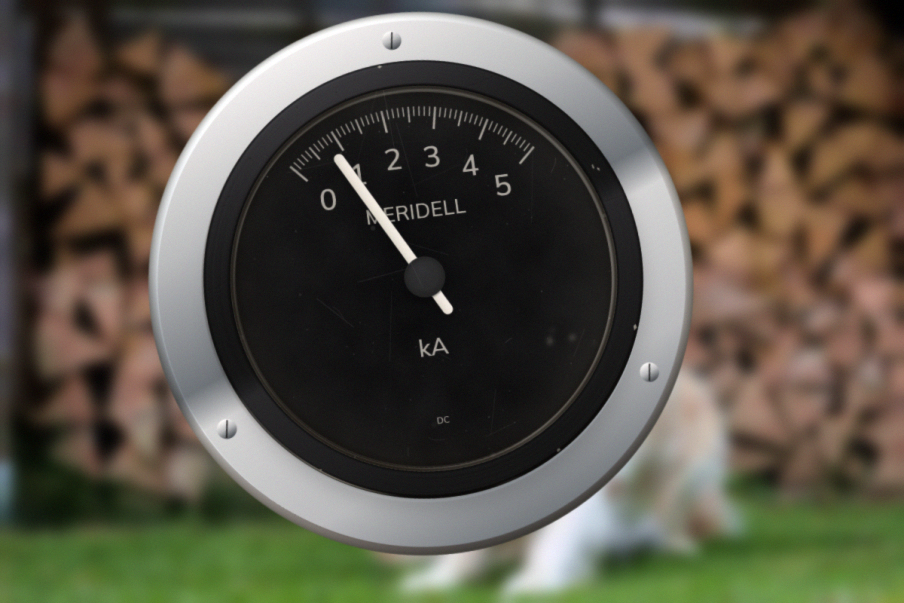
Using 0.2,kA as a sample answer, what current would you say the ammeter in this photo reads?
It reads 0.8,kA
